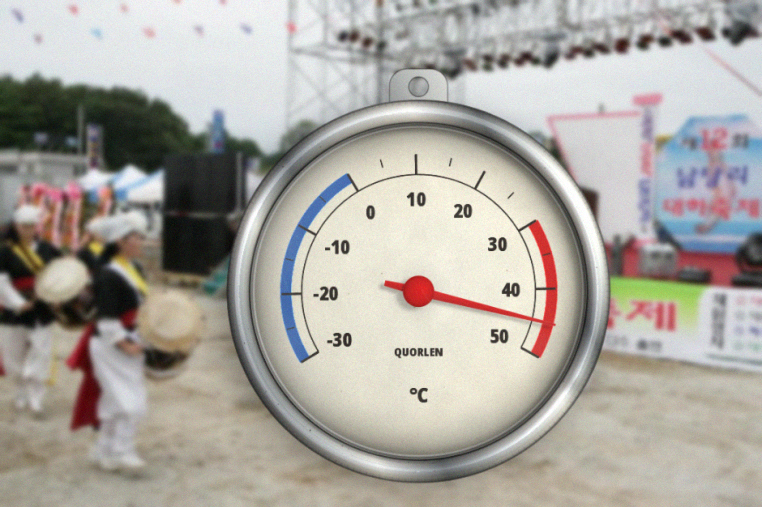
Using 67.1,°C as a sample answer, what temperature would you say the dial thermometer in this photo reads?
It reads 45,°C
